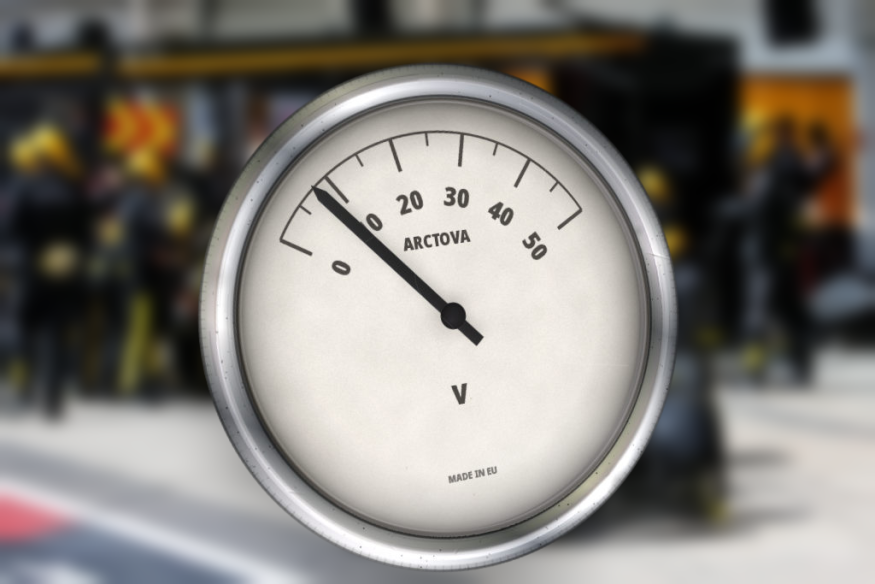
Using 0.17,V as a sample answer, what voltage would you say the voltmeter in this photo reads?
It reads 7.5,V
